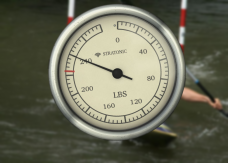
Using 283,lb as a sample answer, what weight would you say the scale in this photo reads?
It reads 240,lb
